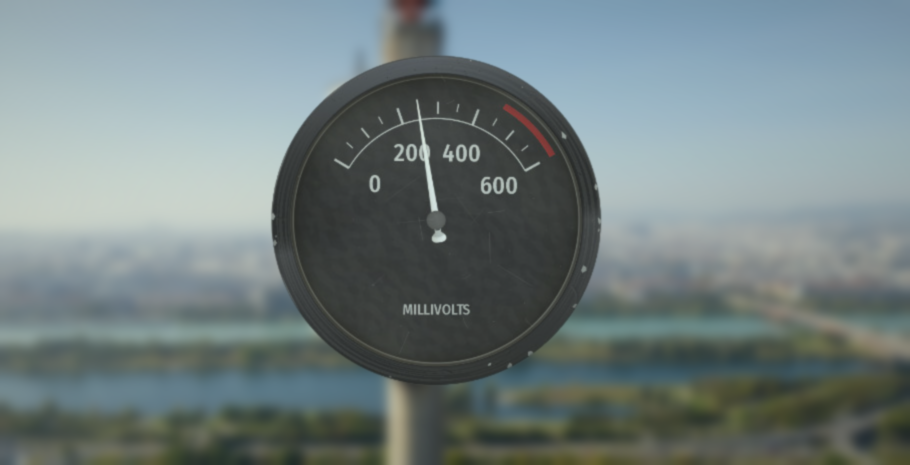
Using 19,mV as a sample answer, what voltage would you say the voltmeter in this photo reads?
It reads 250,mV
